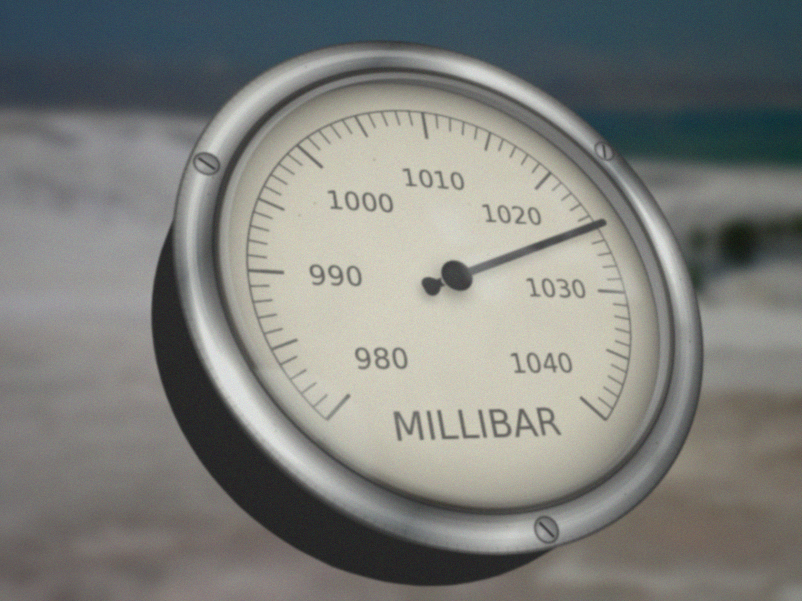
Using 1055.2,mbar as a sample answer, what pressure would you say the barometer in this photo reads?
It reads 1025,mbar
